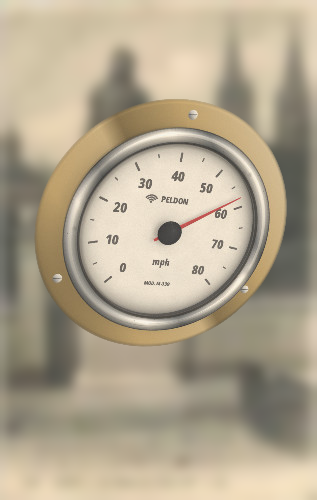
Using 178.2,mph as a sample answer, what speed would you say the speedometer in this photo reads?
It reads 57.5,mph
